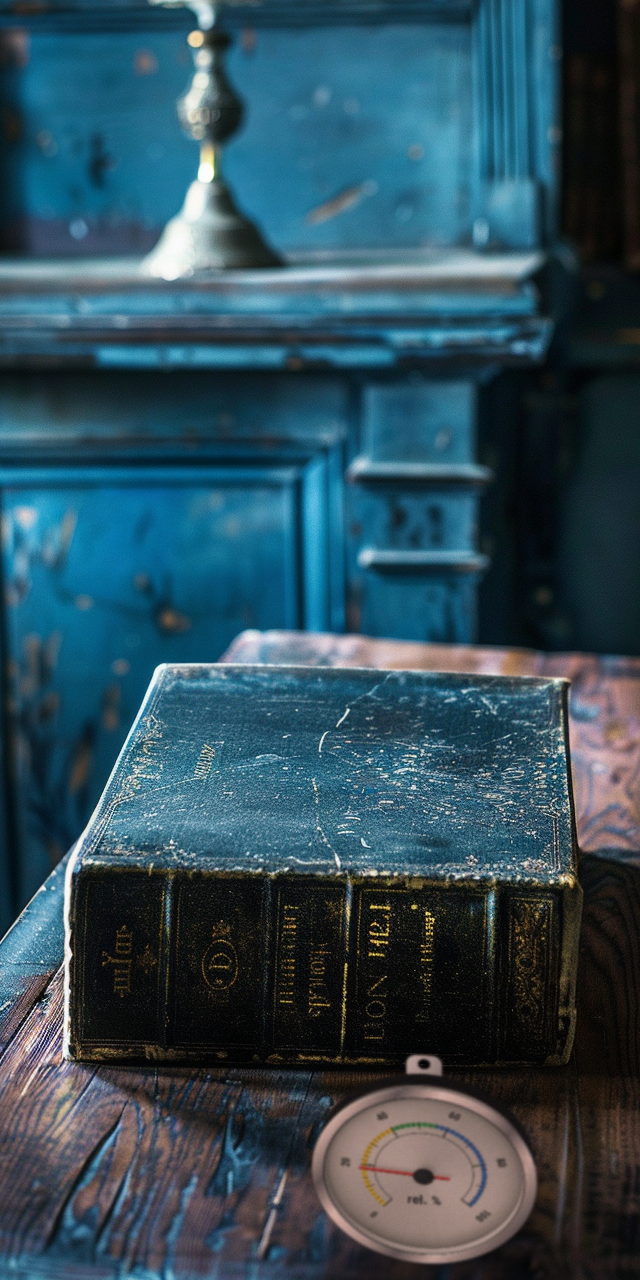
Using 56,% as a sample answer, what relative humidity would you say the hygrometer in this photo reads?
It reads 20,%
